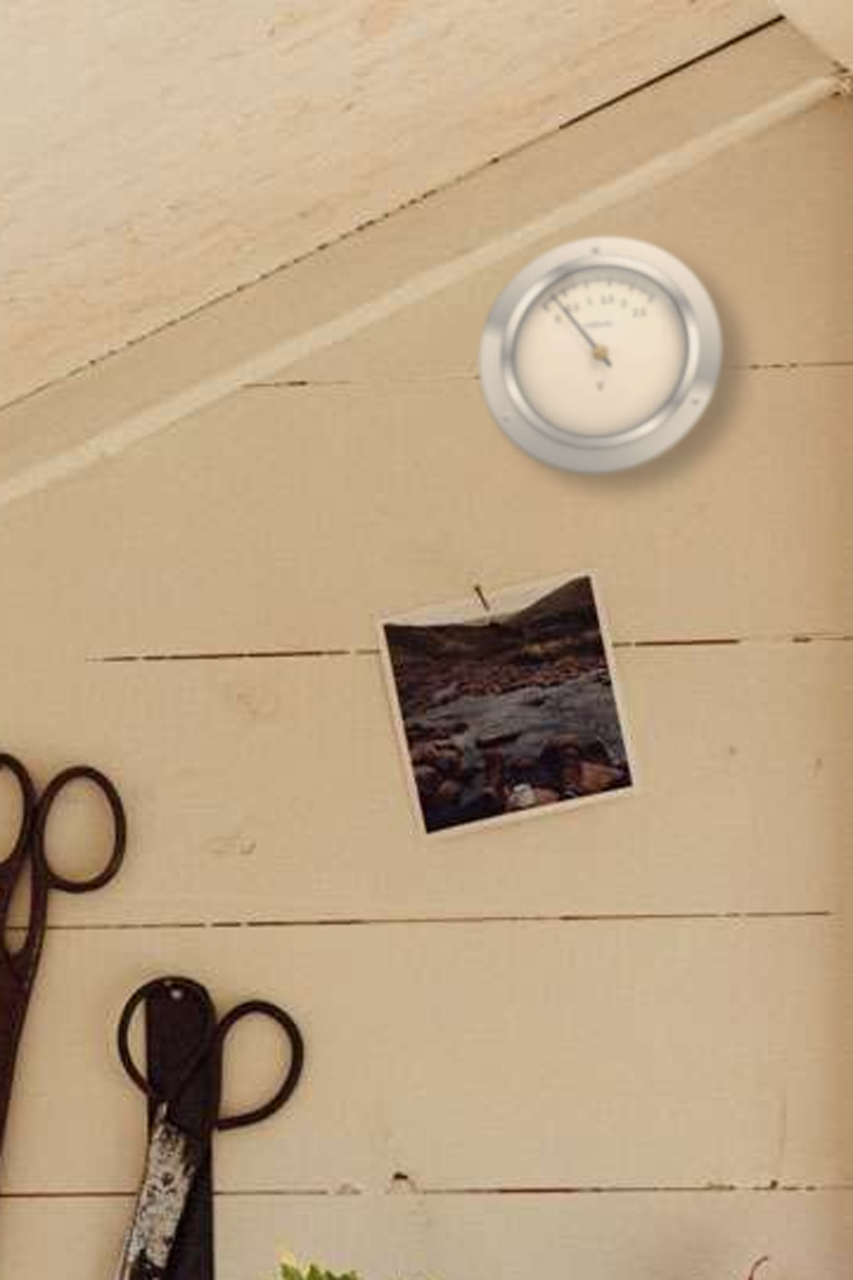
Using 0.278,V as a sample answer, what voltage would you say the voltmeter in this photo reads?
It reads 0.25,V
